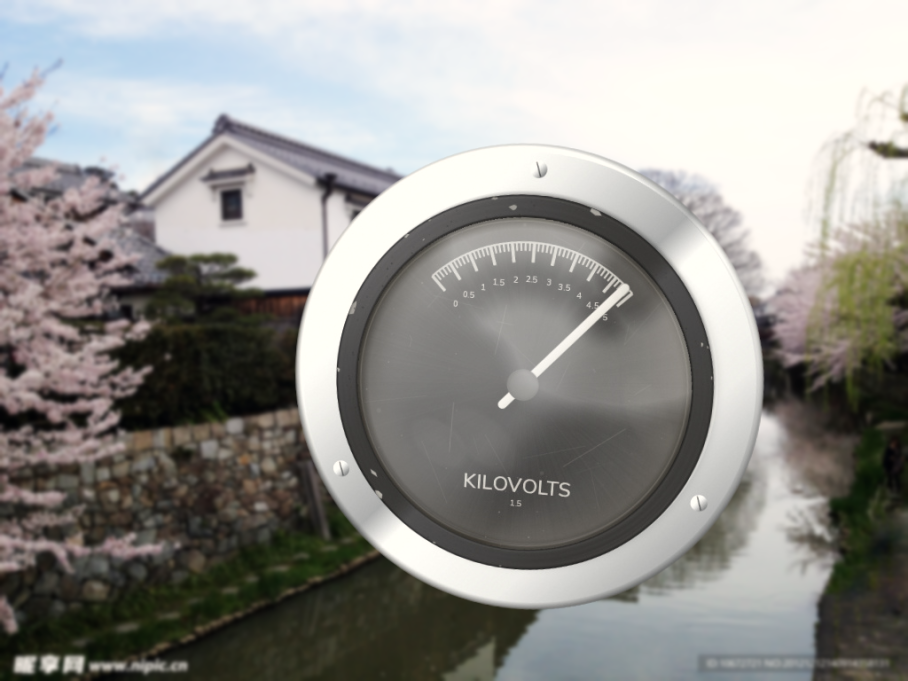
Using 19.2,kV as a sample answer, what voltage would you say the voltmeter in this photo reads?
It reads 4.8,kV
